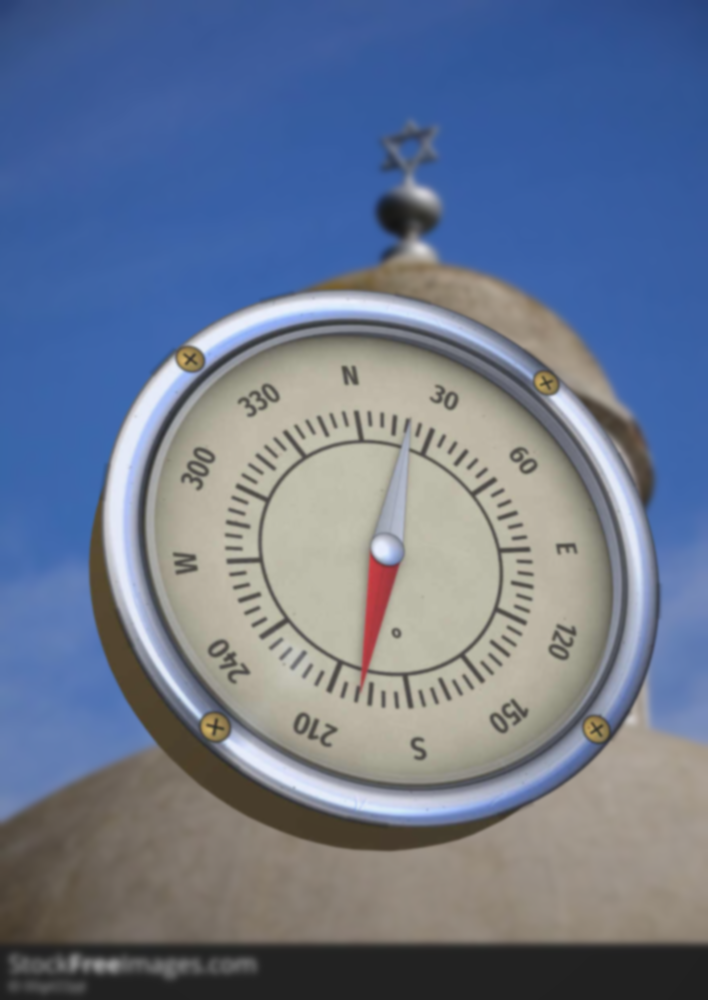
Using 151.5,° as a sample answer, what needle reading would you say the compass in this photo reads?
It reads 200,°
